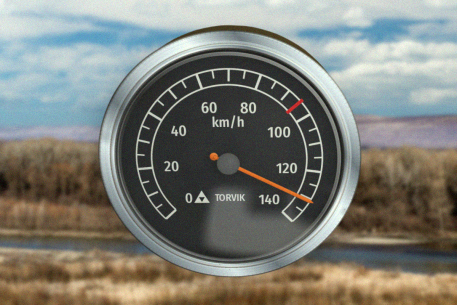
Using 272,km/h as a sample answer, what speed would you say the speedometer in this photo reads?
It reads 130,km/h
